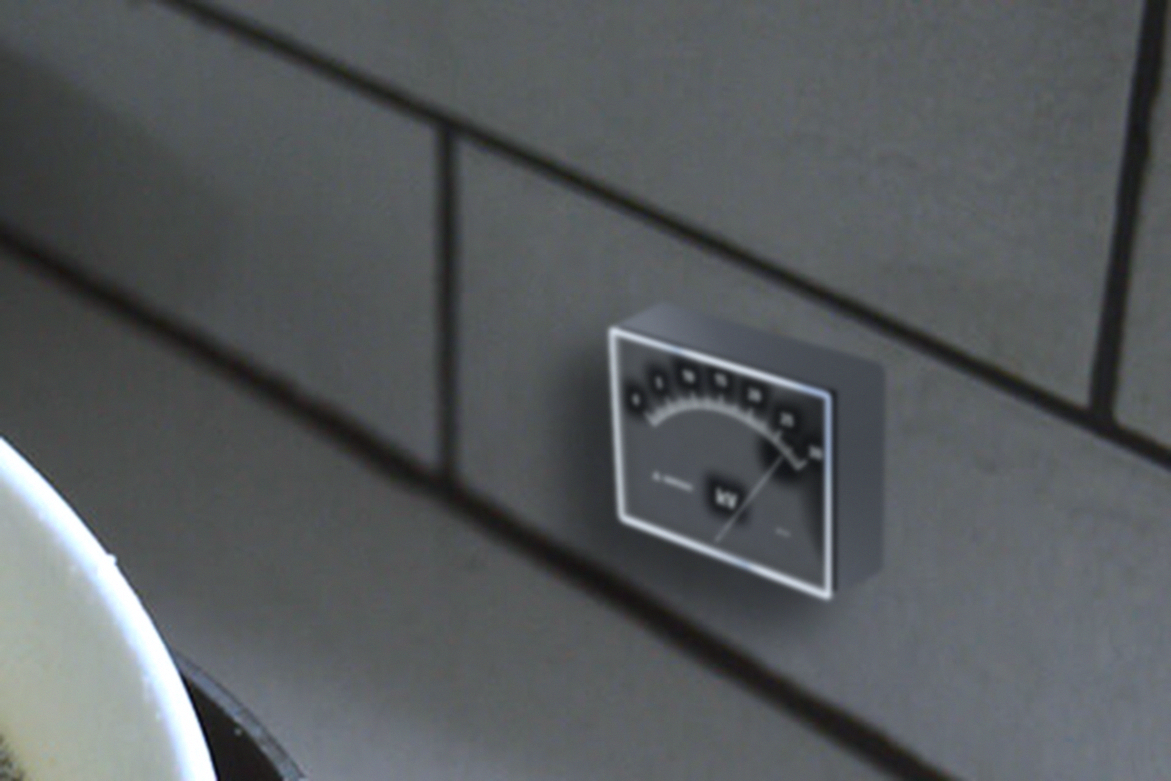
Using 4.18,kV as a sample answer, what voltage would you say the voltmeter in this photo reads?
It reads 27.5,kV
